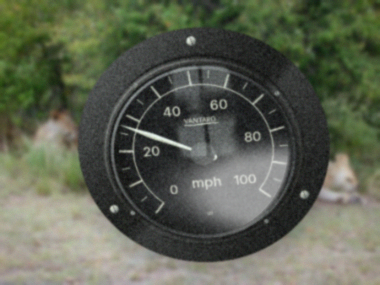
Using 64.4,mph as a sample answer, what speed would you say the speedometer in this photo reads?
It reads 27.5,mph
